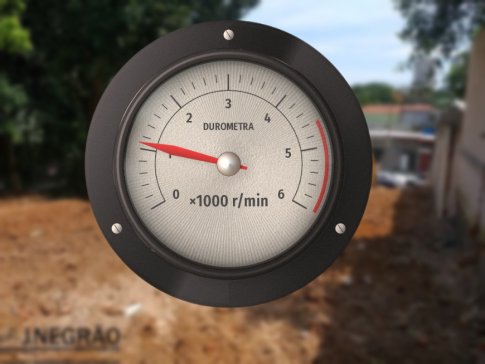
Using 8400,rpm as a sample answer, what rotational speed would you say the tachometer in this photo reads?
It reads 1100,rpm
